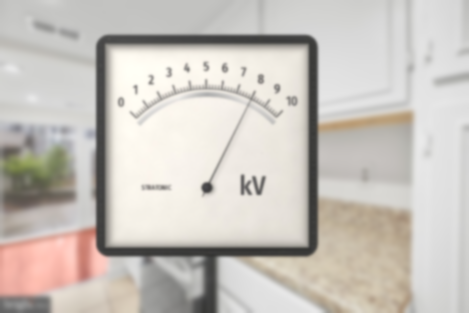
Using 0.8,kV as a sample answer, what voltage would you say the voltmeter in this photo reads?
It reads 8,kV
